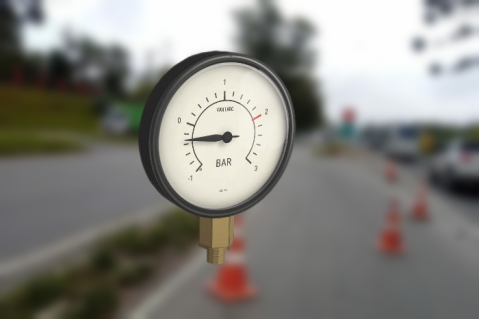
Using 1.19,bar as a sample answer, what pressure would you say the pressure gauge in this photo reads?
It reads -0.3,bar
